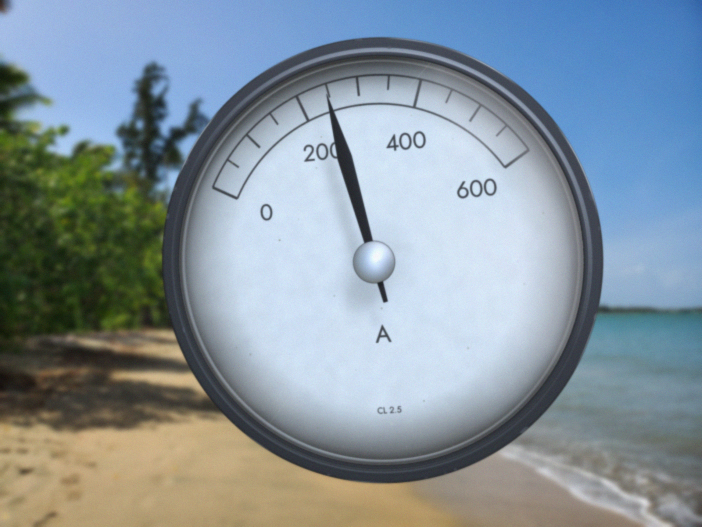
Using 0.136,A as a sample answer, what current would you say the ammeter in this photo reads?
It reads 250,A
